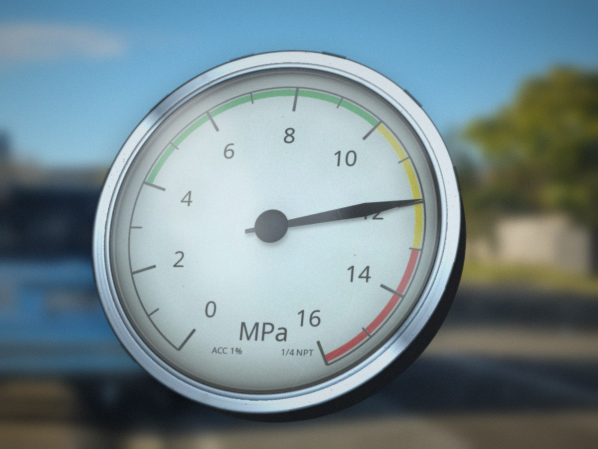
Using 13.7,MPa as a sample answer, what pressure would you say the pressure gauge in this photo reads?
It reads 12,MPa
